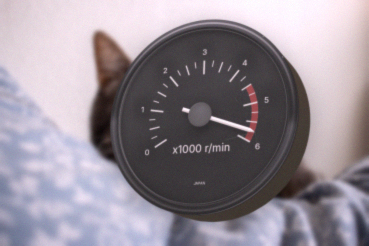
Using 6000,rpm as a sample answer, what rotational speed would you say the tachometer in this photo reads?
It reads 5750,rpm
